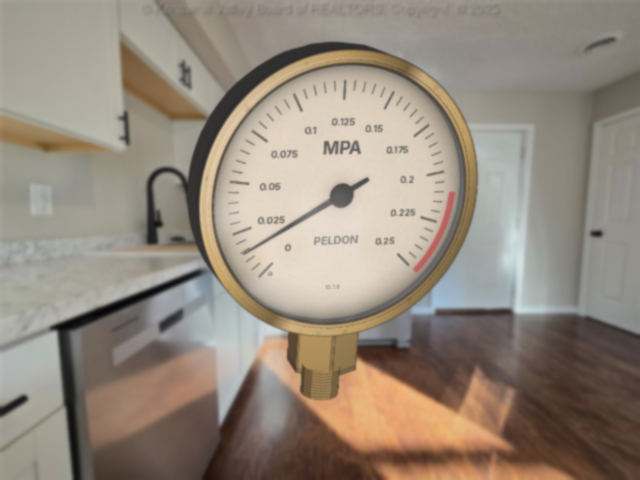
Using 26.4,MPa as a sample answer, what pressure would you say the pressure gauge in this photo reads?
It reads 0.015,MPa
